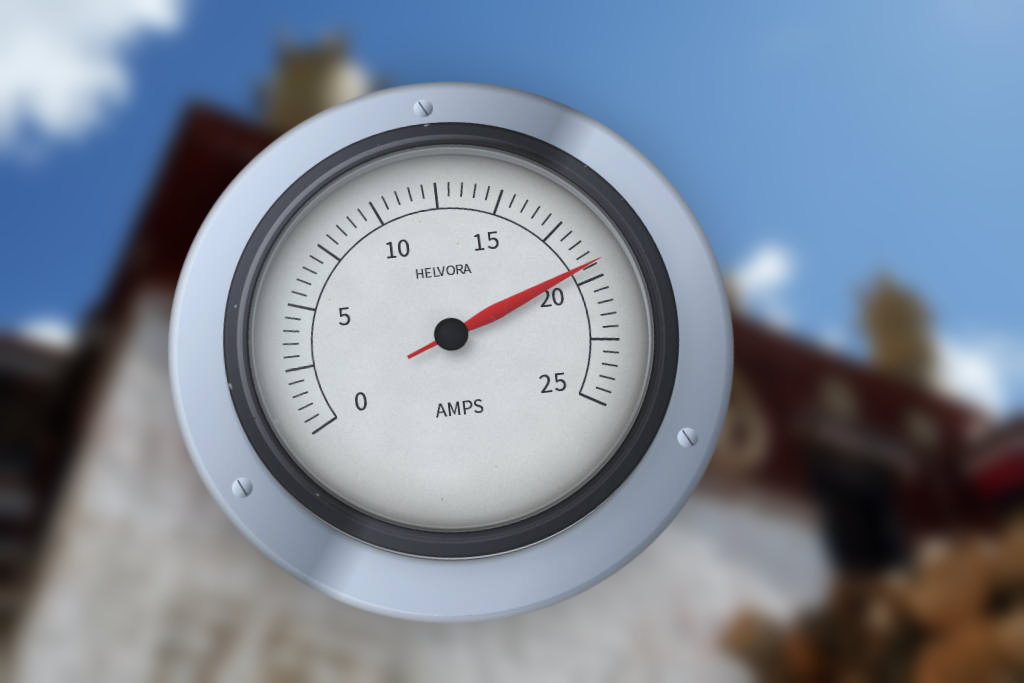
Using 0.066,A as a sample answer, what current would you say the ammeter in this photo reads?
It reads 19.5,A
